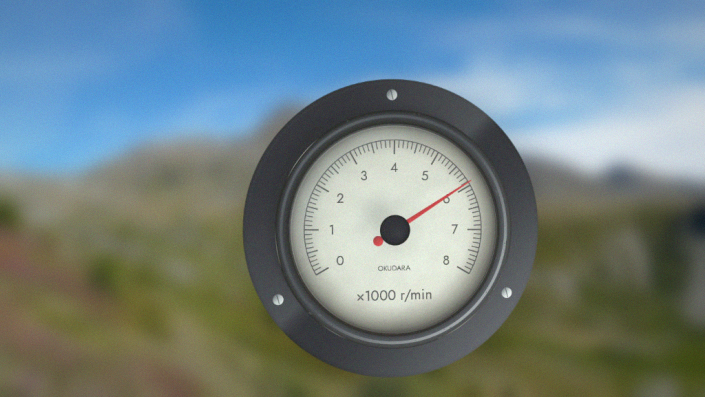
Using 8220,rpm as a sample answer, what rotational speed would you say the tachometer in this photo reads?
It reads 5900,rpm
